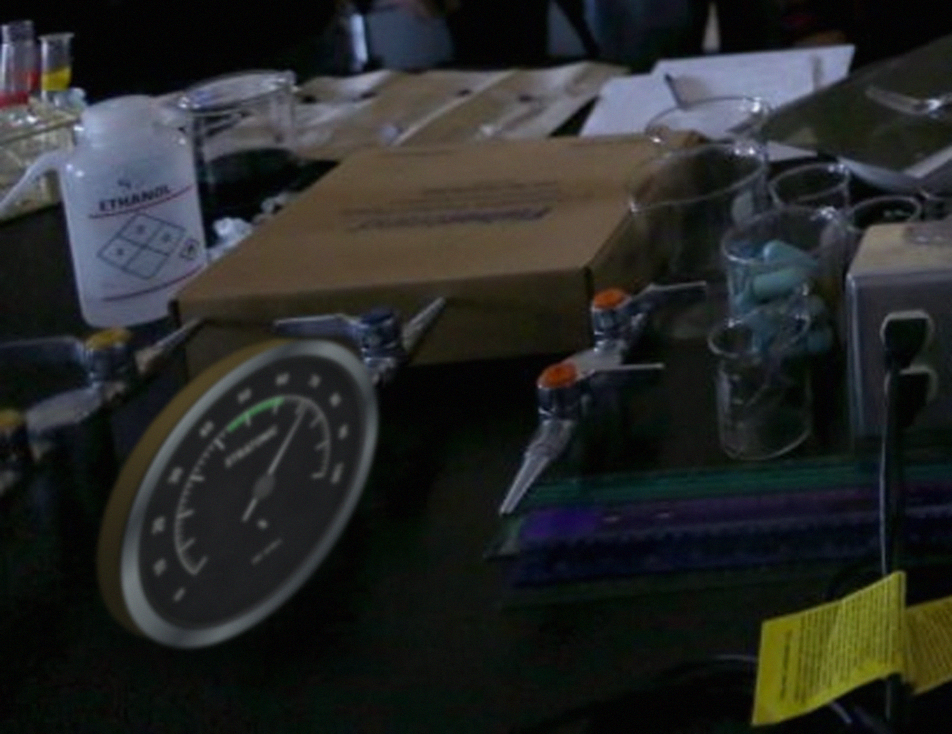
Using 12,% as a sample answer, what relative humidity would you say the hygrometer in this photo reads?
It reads 70,%
